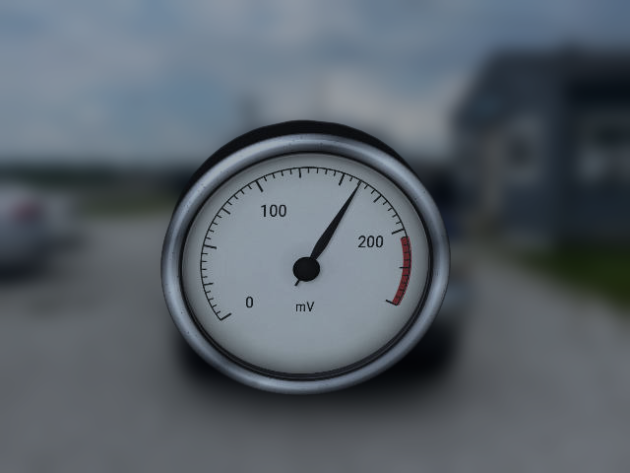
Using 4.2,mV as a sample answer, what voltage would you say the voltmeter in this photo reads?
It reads 160,mV
